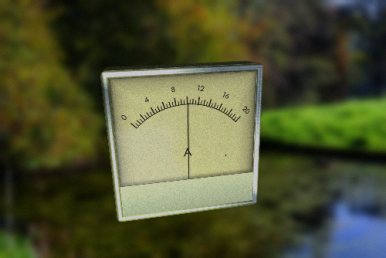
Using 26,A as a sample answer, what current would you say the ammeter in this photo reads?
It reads 10,A
